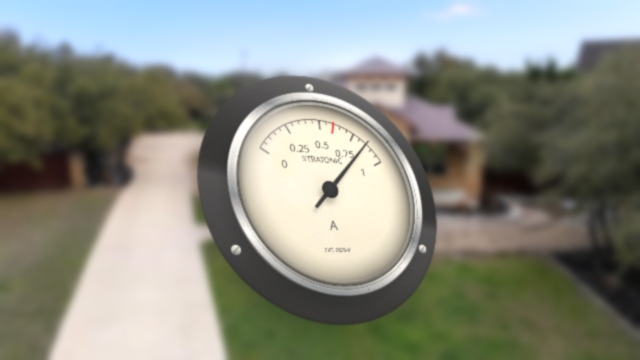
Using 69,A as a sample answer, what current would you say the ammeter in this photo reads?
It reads 0.85,A
